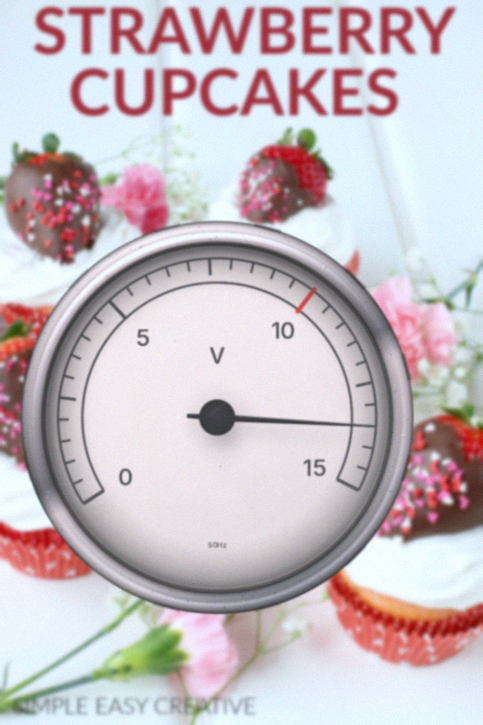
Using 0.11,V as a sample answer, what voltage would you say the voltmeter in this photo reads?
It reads 13.5,V
